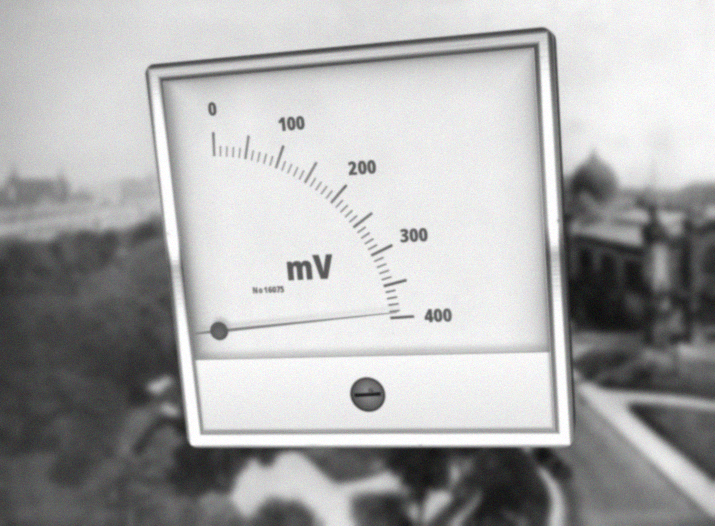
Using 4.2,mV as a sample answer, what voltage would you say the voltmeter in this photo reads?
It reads 390,mV
